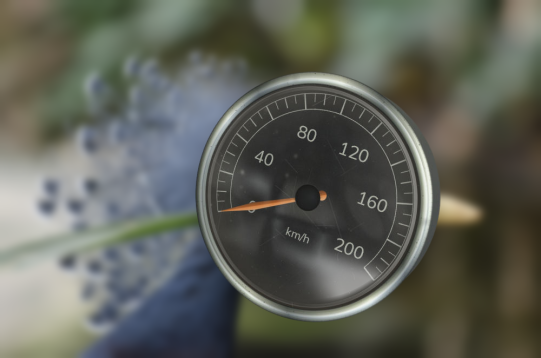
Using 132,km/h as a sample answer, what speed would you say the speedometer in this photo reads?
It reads 0,km/h
